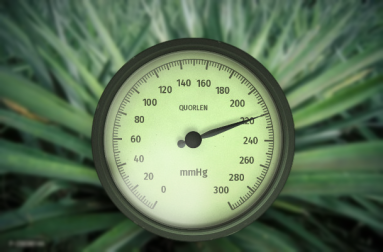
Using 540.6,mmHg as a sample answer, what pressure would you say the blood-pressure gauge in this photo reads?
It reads 220,mmHg
